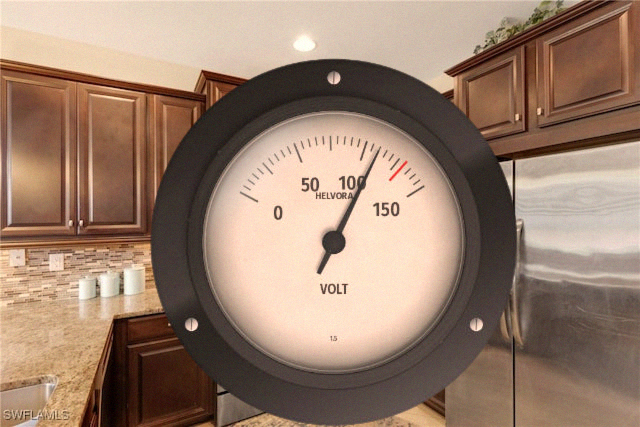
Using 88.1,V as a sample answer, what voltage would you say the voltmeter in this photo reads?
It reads 110,V
